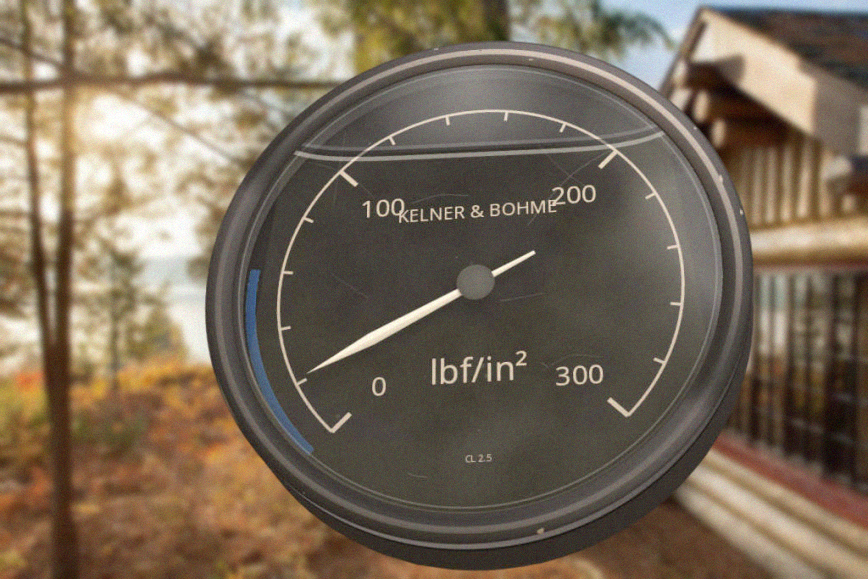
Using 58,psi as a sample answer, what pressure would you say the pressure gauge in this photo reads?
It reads 20,psi
